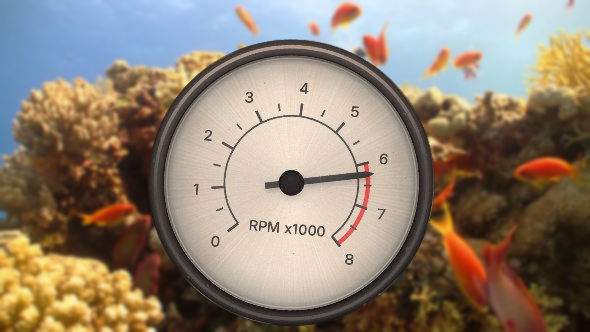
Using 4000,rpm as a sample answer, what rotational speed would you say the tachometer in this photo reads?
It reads 6250,rpm
